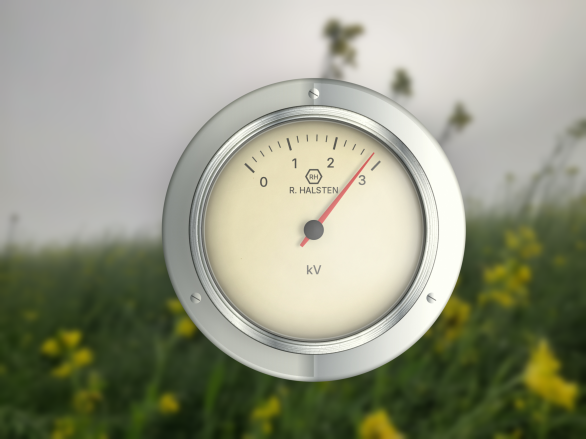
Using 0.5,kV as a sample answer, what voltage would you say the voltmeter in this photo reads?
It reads 2.8,kV
